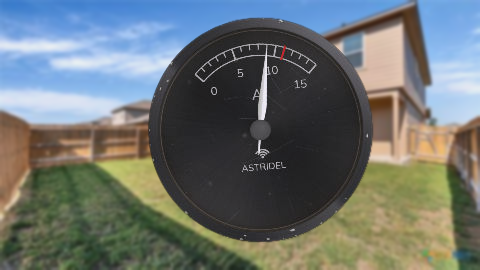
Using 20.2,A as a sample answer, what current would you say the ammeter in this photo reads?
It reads 9,A
